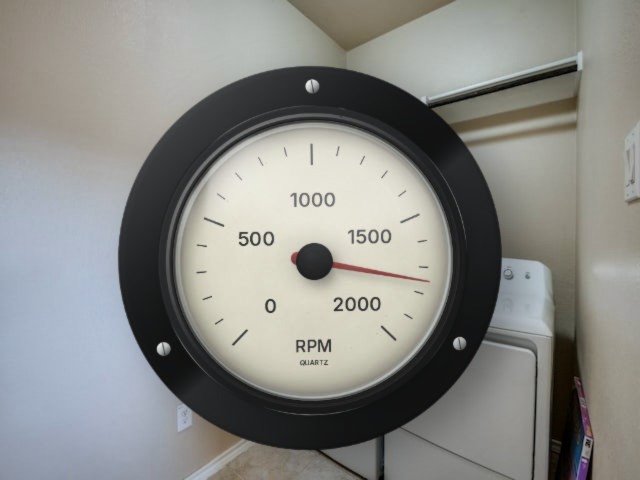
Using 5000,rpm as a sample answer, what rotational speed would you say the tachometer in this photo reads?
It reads 1750,rpm
